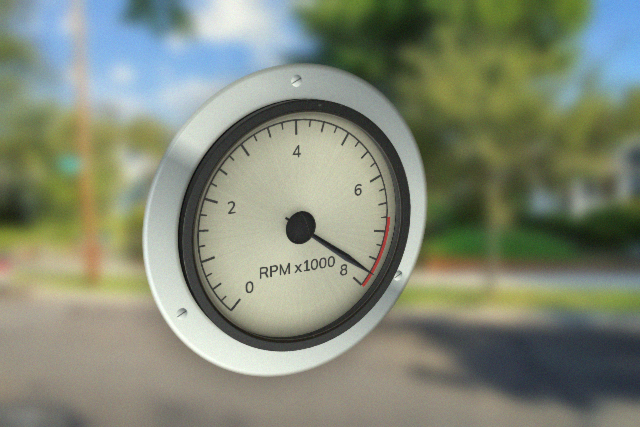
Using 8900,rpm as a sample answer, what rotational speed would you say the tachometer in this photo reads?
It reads 7750,rpm
